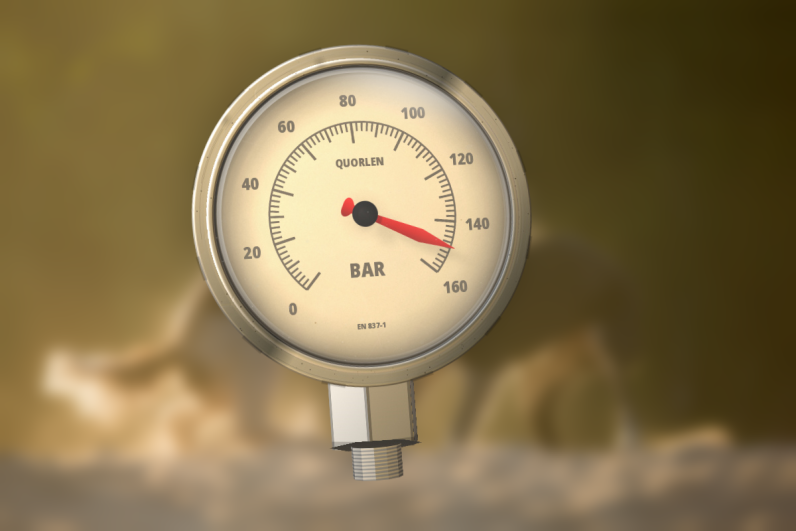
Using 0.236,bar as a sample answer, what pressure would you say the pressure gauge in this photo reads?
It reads 150,bar
